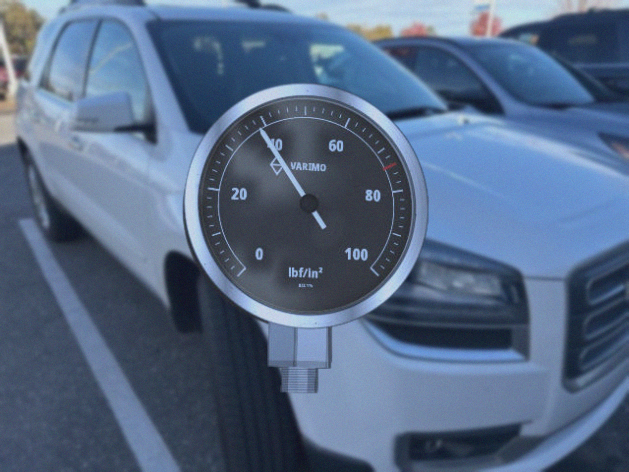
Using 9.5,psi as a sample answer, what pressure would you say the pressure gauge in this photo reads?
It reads 38,psi
